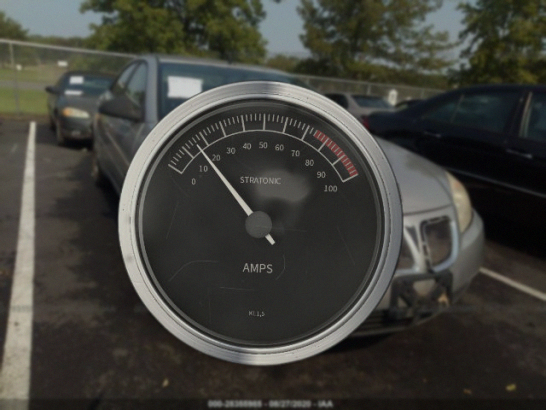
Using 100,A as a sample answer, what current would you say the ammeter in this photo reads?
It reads 16,A
